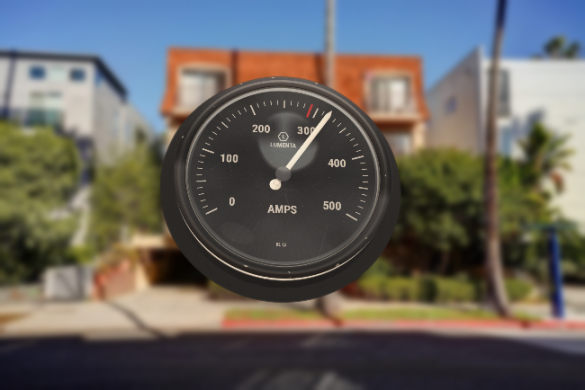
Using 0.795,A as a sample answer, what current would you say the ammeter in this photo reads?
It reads 320,A
